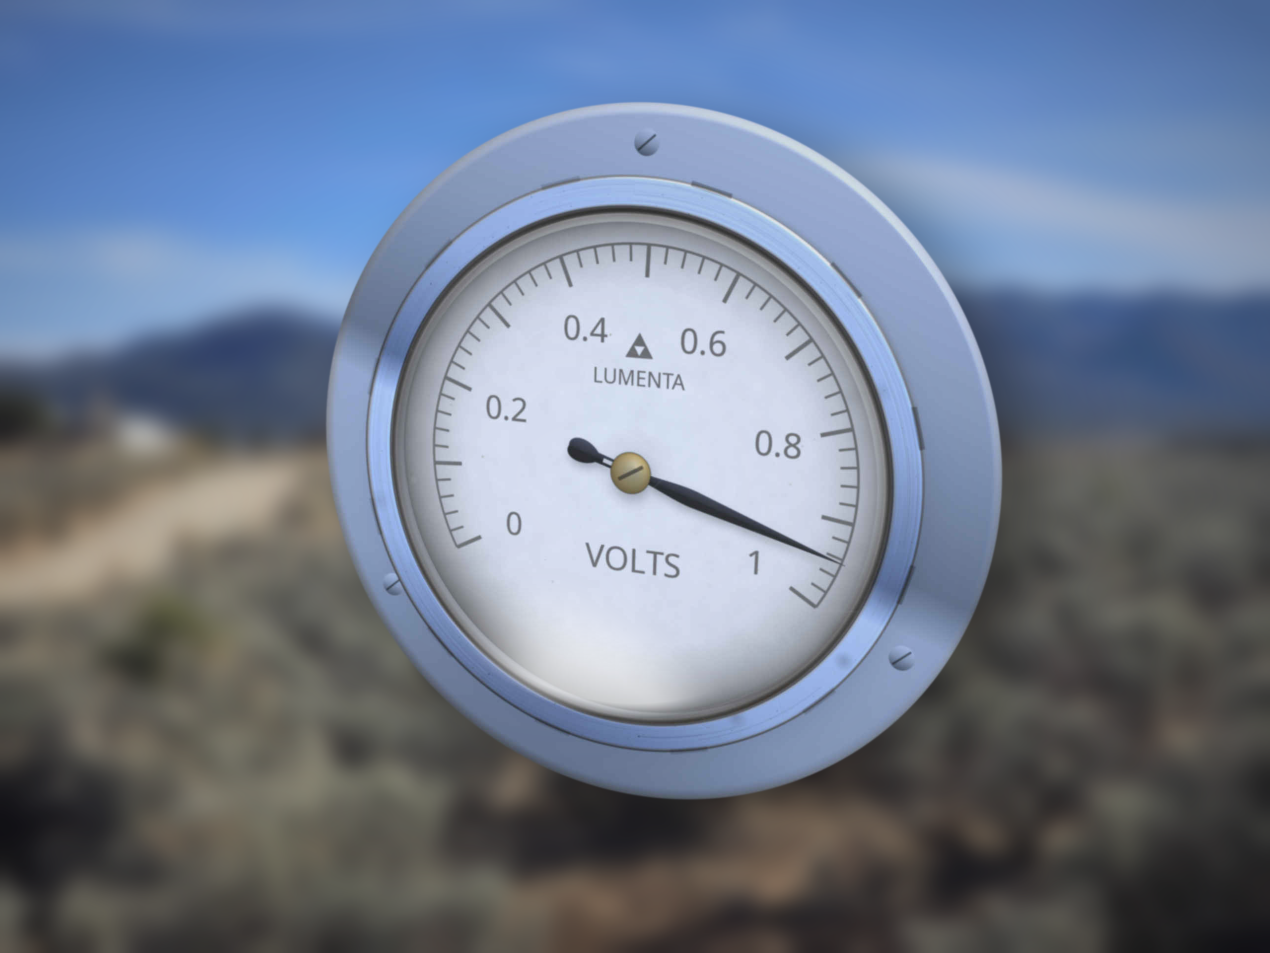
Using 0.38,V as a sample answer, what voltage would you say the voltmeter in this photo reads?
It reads 0.94,V
